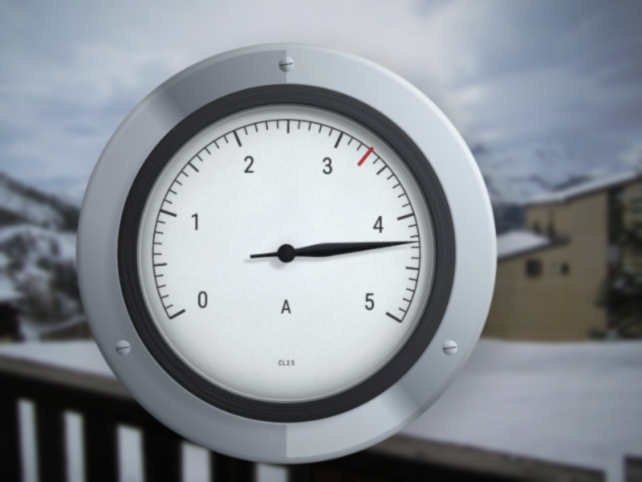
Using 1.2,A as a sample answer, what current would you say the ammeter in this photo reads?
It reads 4.25,A
